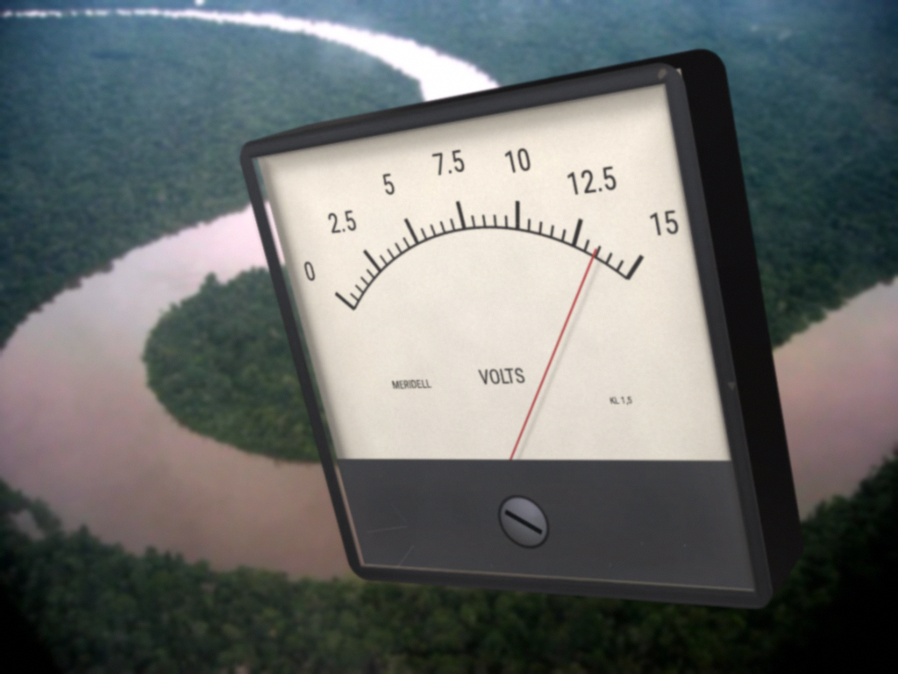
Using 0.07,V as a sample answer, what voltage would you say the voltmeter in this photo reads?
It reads 13.5,V
